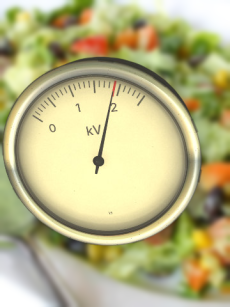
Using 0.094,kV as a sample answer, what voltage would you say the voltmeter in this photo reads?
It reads 1.9,kV
